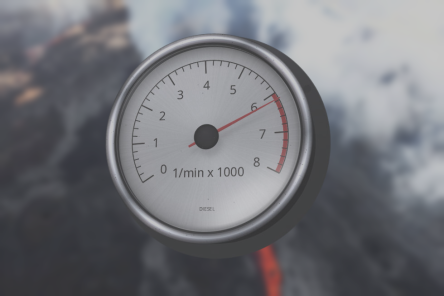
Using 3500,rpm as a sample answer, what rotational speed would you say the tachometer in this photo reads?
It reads 6200,rpm
